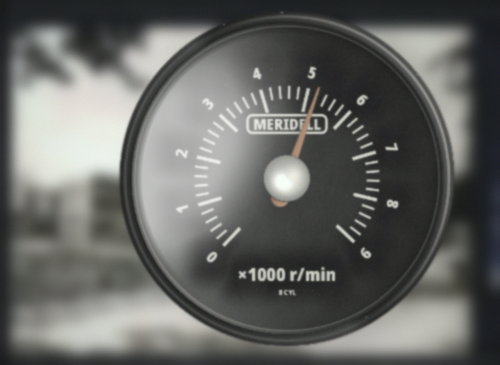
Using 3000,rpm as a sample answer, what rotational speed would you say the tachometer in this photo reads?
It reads 5200,rpm
